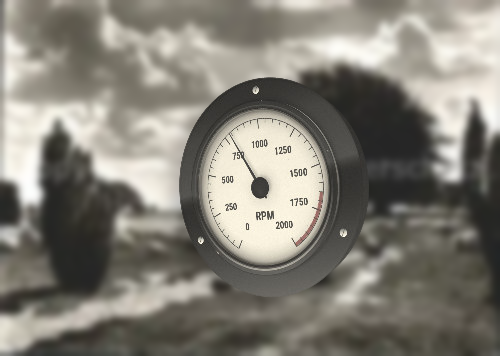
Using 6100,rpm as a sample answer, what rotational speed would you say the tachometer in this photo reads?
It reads 800,rpm
